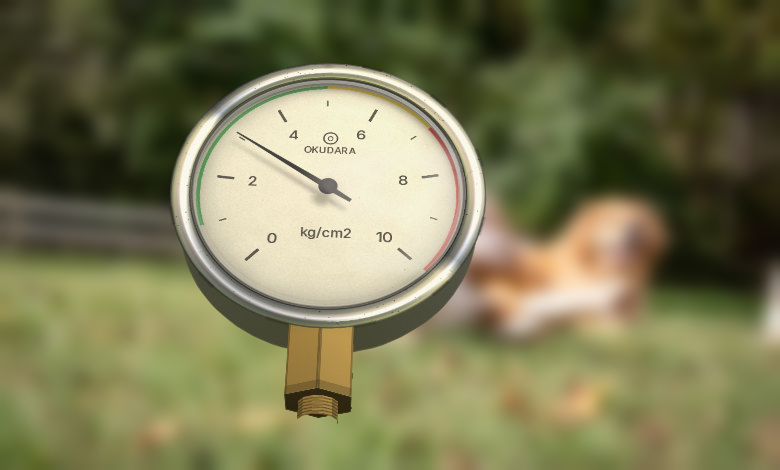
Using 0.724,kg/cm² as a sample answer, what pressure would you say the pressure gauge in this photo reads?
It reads 3,kg/cm²
